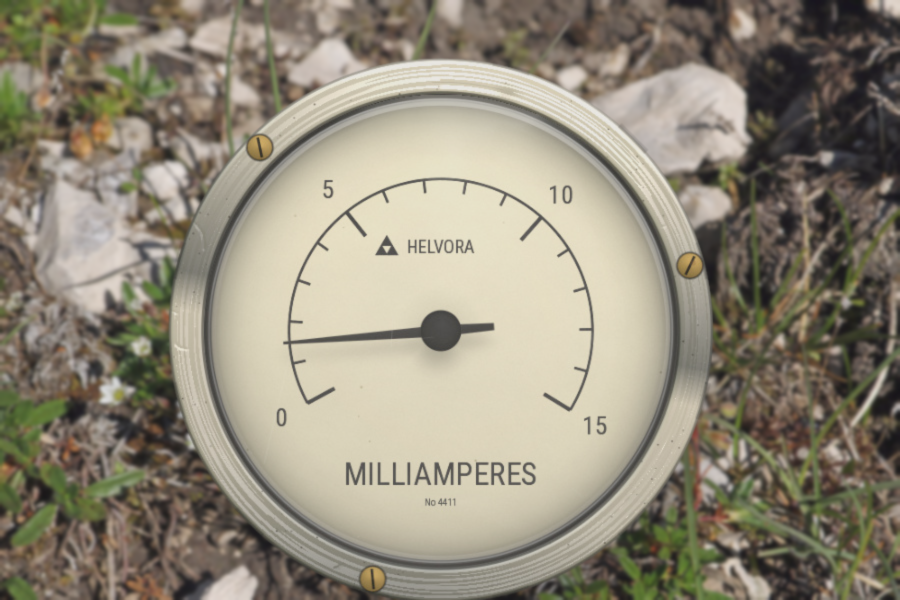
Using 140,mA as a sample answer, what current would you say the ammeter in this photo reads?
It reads 1.5,mA
